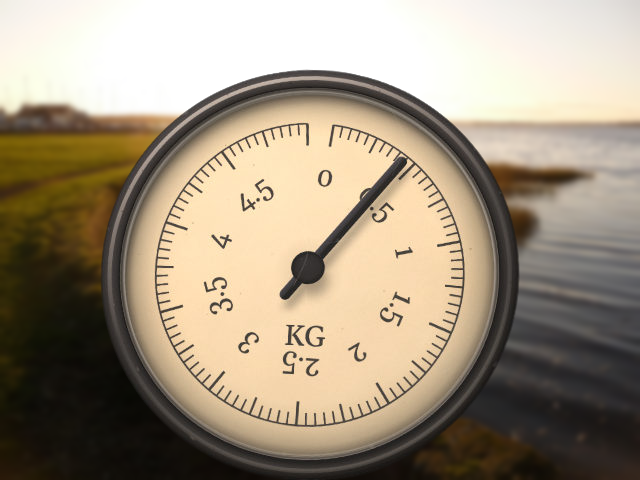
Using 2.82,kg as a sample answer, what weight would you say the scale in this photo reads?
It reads 0.45,kg
